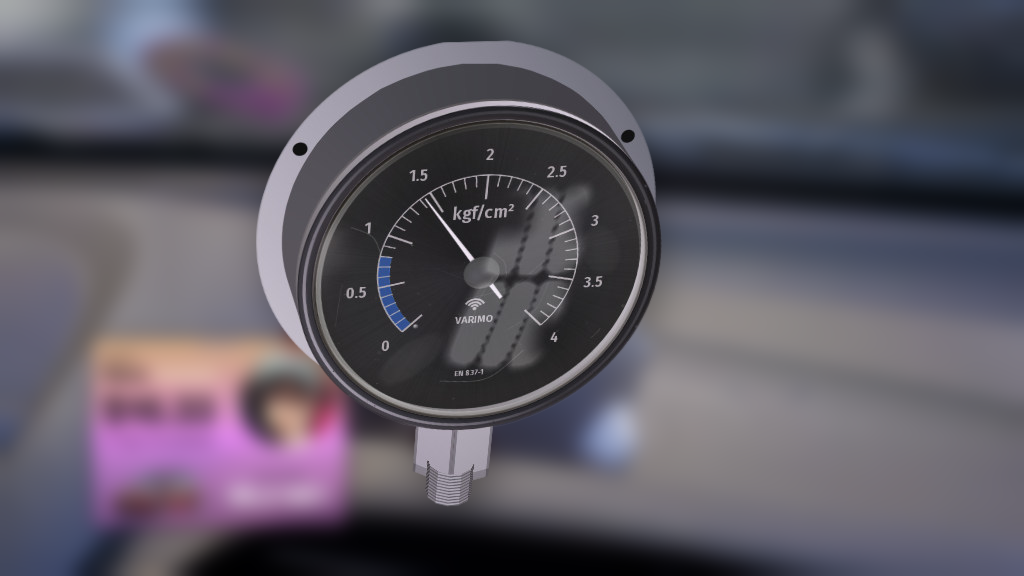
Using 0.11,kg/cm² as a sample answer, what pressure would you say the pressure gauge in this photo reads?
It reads 1.45,kg/cm²
